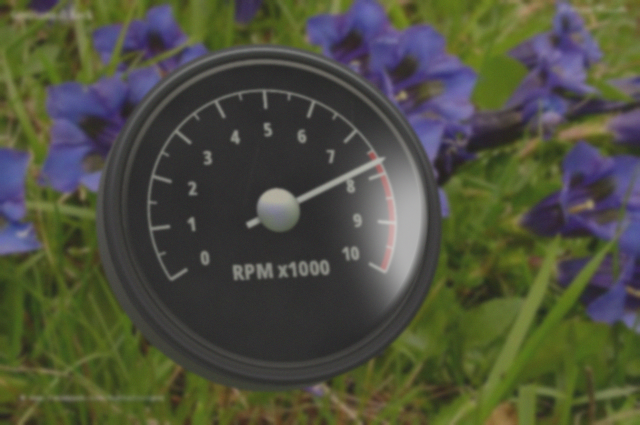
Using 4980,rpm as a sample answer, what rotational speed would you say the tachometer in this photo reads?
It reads 7750,rpm
